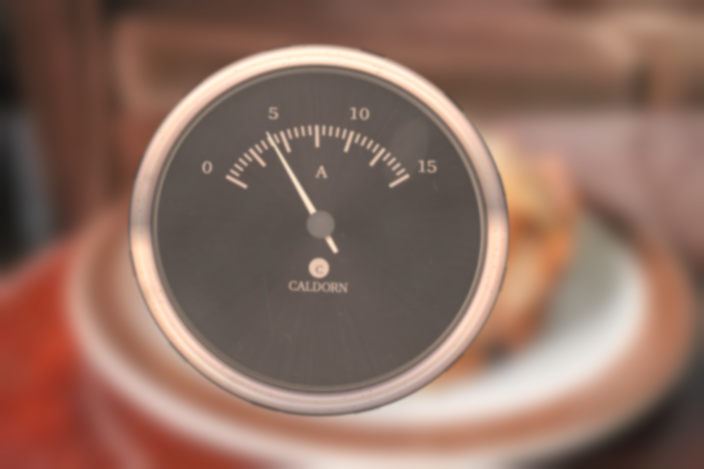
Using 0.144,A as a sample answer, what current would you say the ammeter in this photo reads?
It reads 4,A
